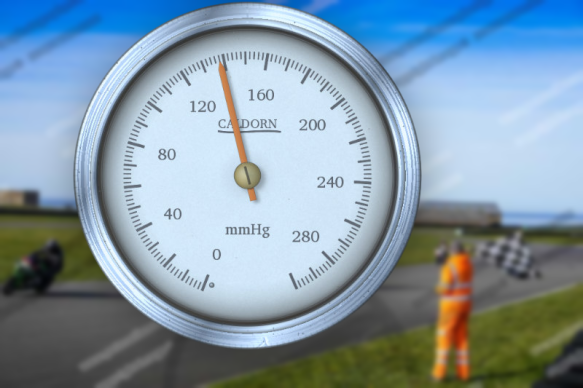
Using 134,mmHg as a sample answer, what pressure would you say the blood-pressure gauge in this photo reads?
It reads 138,mmHg
